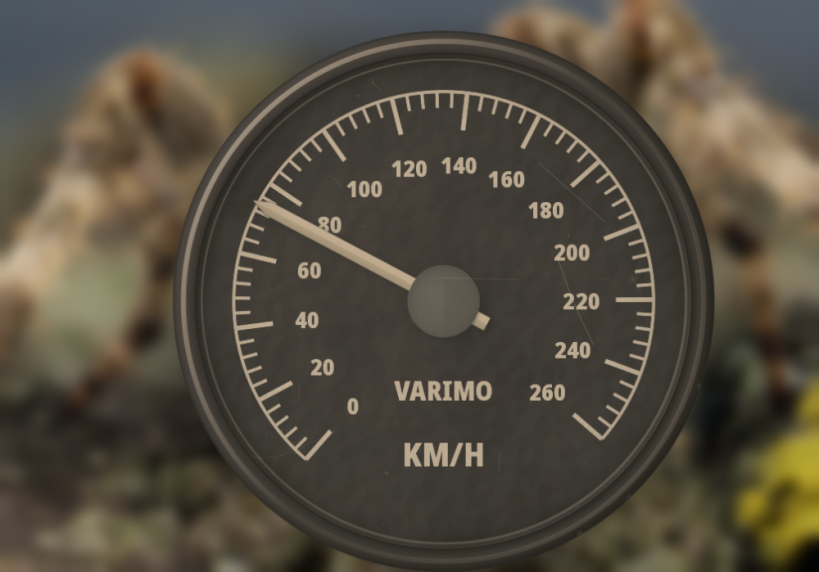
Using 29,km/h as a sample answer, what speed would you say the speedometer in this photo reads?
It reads 74,km/h
